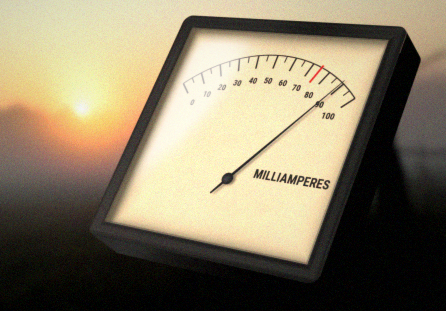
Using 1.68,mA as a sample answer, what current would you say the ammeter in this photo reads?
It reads 90,mA
